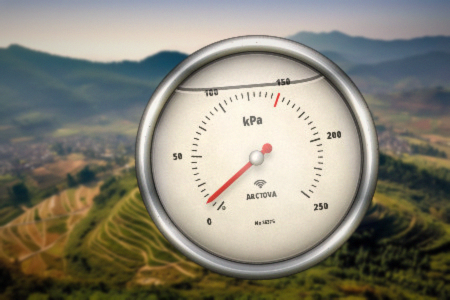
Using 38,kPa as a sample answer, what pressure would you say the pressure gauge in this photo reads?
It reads 10,kPa
